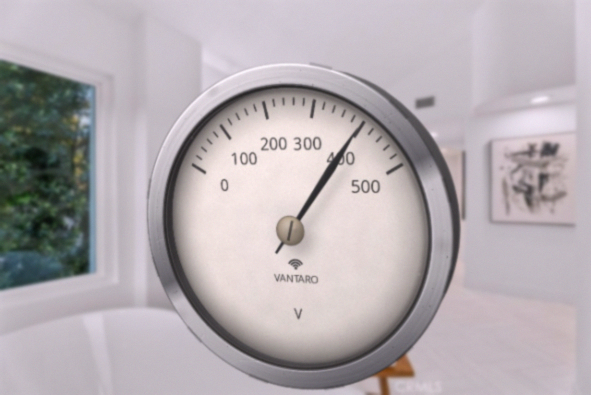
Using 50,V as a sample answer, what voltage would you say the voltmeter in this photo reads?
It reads 400,V
